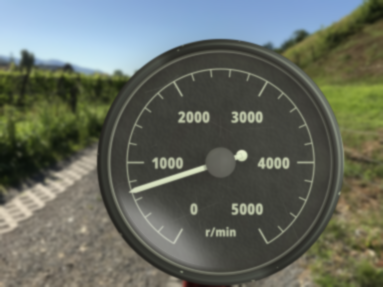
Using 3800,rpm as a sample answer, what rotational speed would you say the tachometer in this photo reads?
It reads 700,rpm
